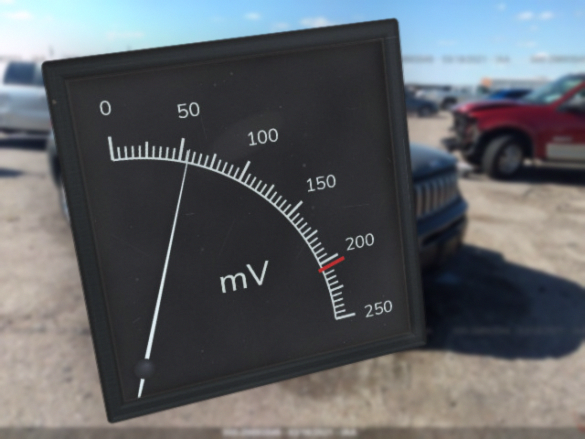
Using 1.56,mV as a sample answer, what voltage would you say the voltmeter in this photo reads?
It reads 55,mV
